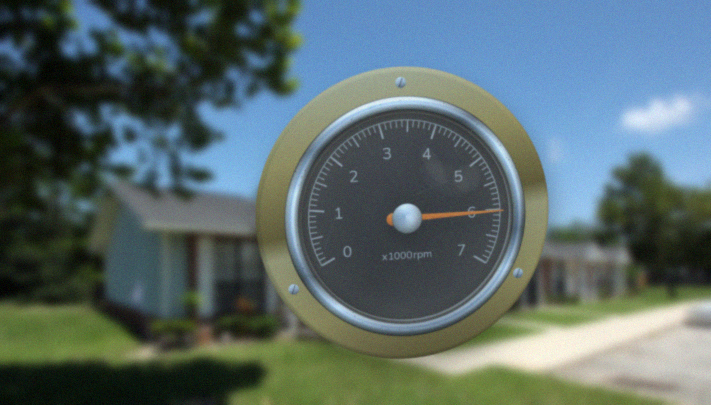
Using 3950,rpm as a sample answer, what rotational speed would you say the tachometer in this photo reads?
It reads 6000,rpm
